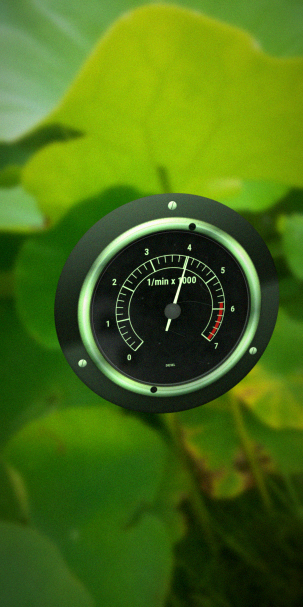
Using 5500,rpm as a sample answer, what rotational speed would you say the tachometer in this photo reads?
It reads 4000,rpm
